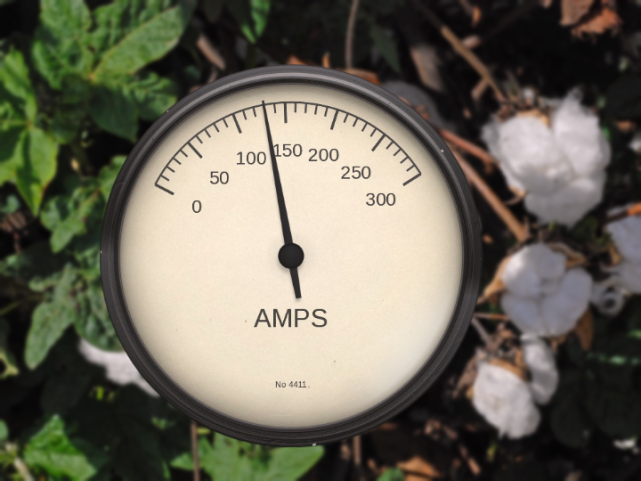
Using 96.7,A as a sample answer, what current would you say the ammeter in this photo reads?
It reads 130,A
